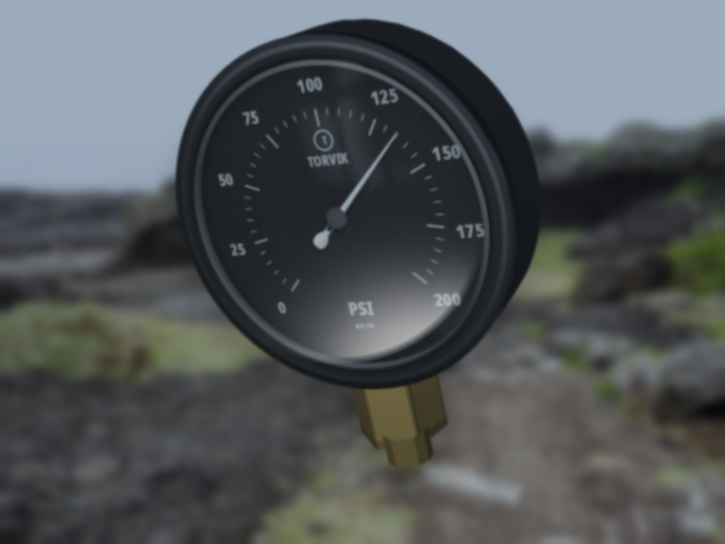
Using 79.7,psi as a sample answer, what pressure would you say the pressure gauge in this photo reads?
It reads 135,psi
